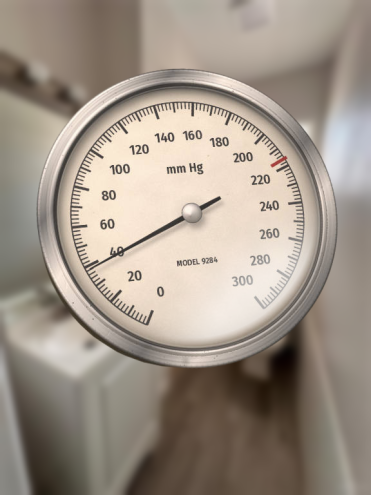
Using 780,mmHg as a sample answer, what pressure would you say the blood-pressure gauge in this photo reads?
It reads 38,mmHg
